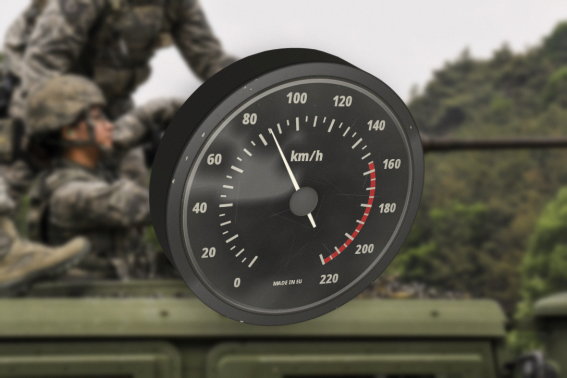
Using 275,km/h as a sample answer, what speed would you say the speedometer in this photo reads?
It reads 85,km/h
